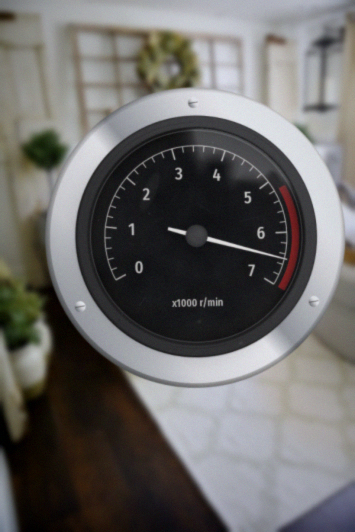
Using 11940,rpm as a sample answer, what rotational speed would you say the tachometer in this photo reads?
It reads 6500,rpm
